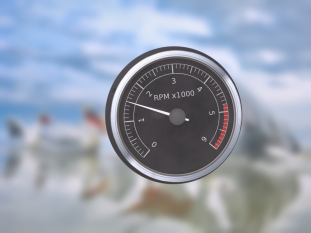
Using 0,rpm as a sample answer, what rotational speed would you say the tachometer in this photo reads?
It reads 1500,rpm
